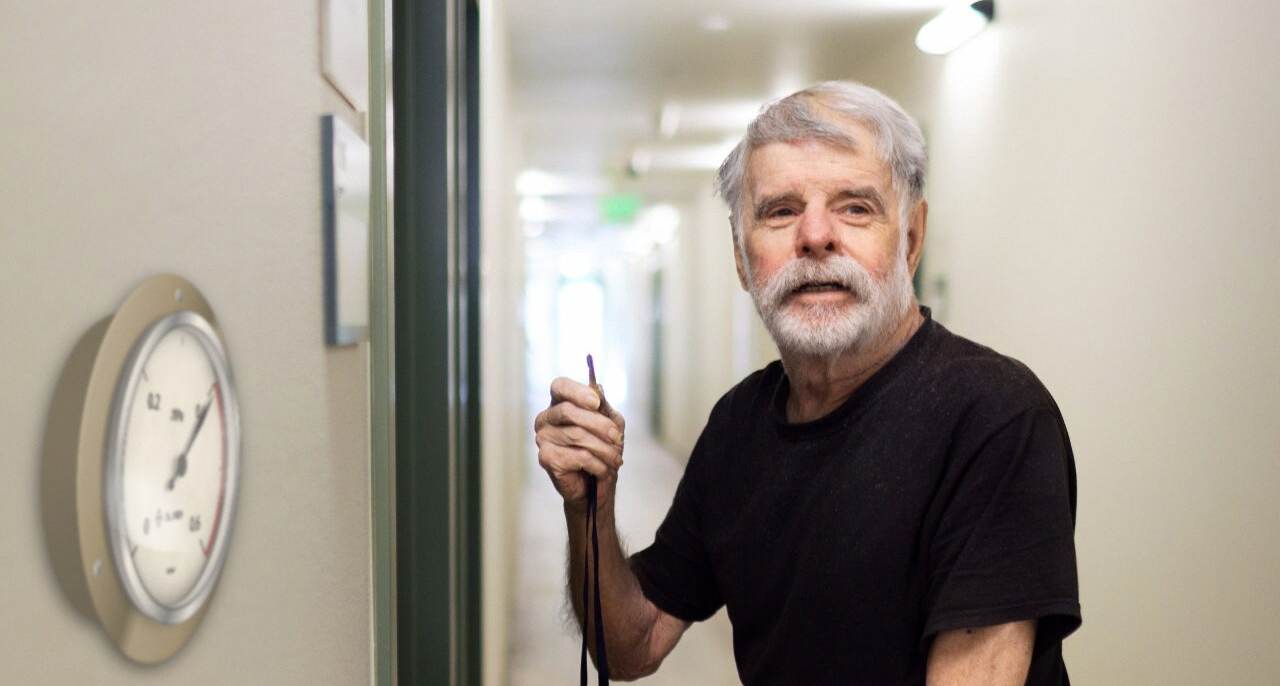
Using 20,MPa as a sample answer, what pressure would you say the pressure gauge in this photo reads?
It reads 0.4,MPa
